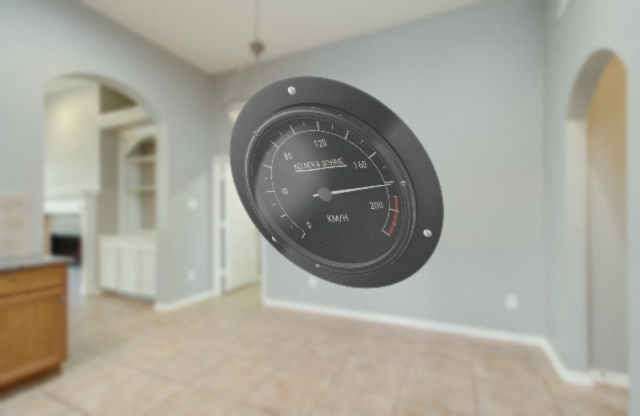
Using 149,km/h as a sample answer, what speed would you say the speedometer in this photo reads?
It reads 180,km/h
